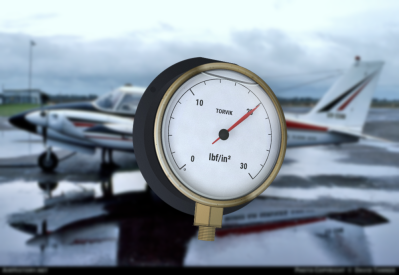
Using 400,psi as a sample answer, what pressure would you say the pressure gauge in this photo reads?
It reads 20,psi
